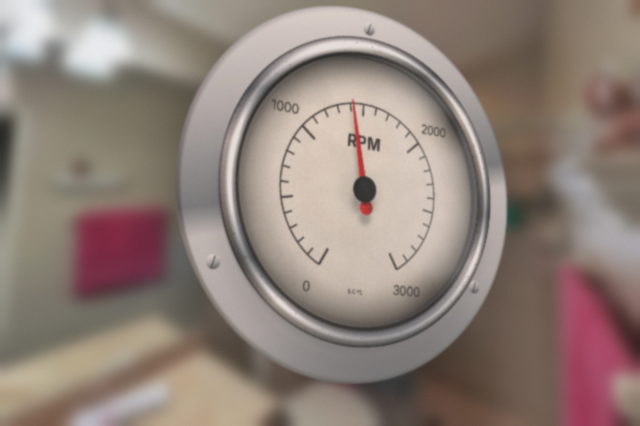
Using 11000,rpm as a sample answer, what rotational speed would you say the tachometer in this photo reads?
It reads 1400,rpm
